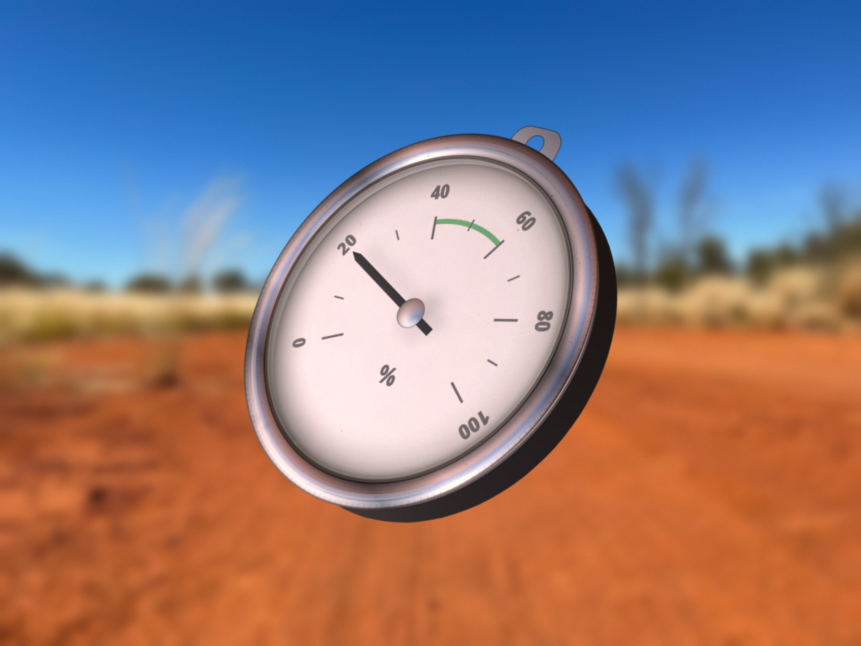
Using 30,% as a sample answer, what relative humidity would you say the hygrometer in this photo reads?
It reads 20,%
